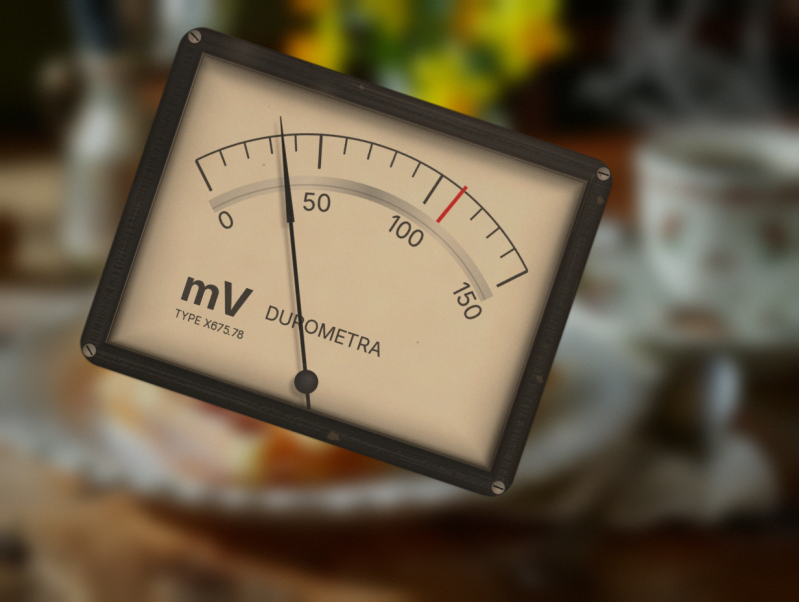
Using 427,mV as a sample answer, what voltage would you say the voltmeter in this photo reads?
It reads 35,mV
